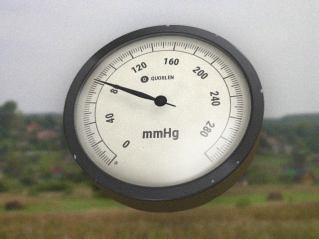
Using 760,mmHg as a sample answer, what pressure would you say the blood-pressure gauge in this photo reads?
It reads 80,mmHg
